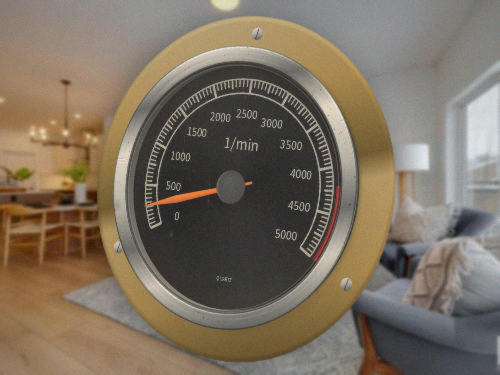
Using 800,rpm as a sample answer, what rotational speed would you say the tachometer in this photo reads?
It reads 250,rpm
